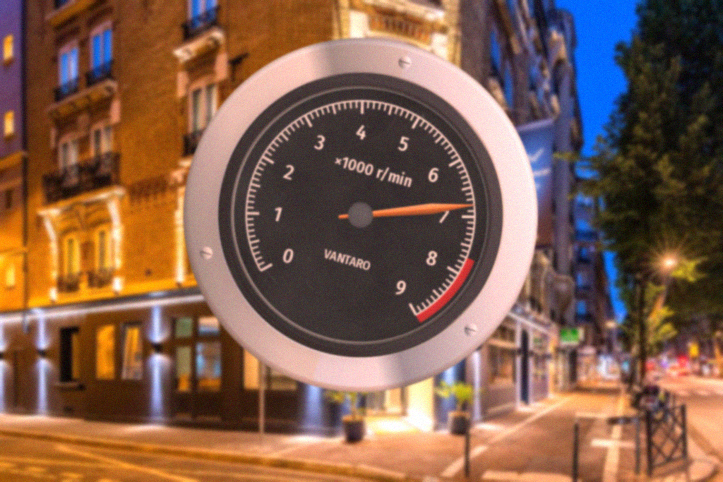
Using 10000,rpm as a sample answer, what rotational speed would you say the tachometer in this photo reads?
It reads 6800,rpm
